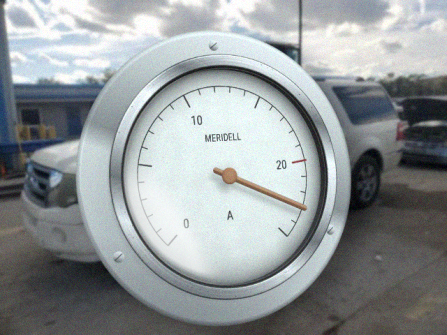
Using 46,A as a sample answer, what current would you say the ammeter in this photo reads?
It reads 23,A
